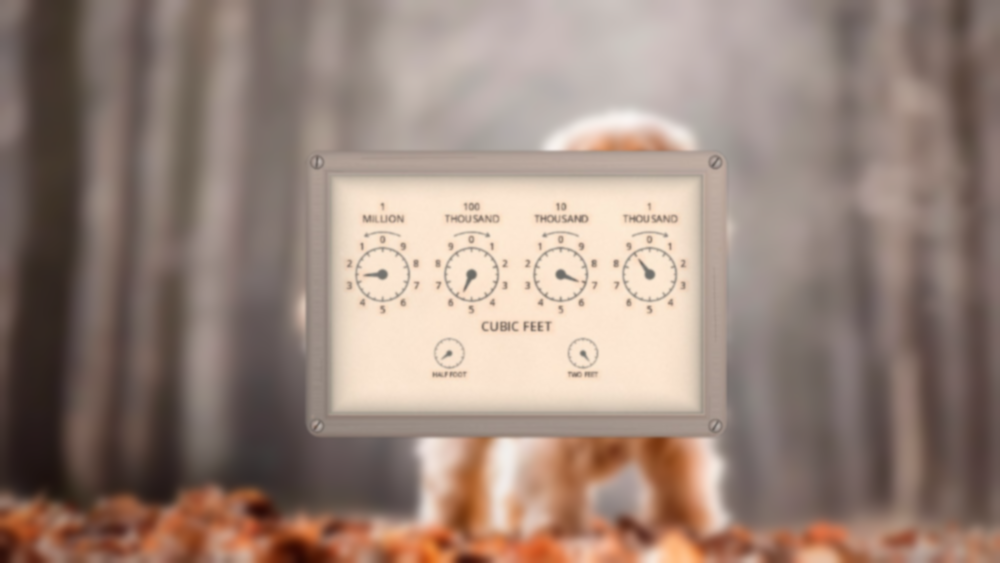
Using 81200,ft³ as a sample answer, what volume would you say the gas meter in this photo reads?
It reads 256900,ft³
